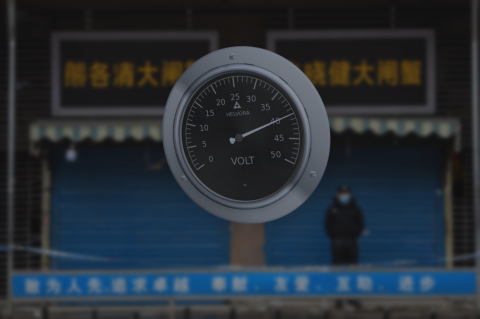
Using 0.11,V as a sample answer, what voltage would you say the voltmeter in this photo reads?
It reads 40,V
